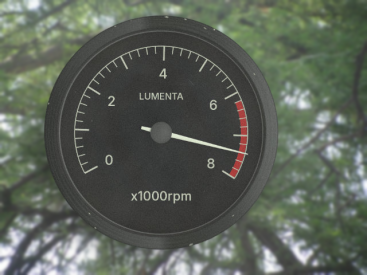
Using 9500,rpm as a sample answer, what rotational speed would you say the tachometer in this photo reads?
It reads 7400,rpm
